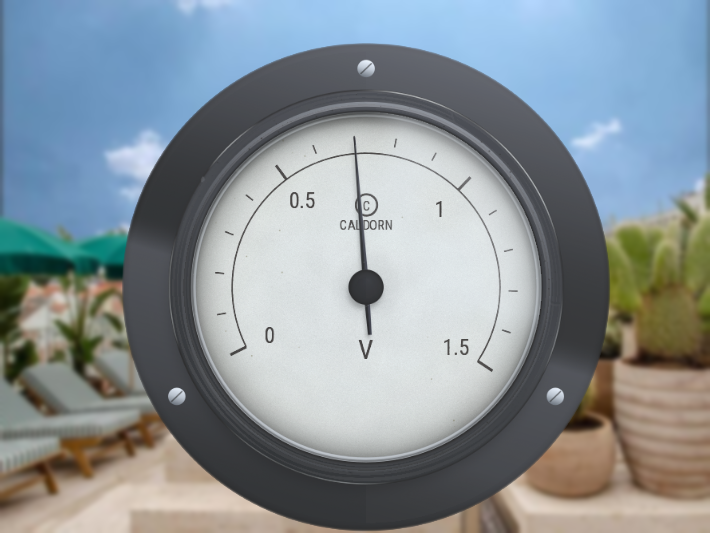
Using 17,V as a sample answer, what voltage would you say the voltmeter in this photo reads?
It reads 0.7,V
